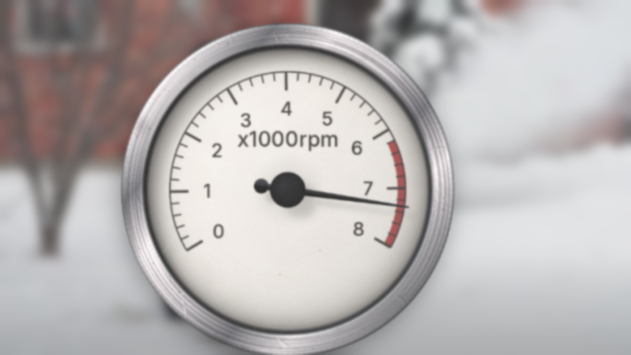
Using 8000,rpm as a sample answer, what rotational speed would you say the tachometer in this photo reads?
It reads 7300,rpm
